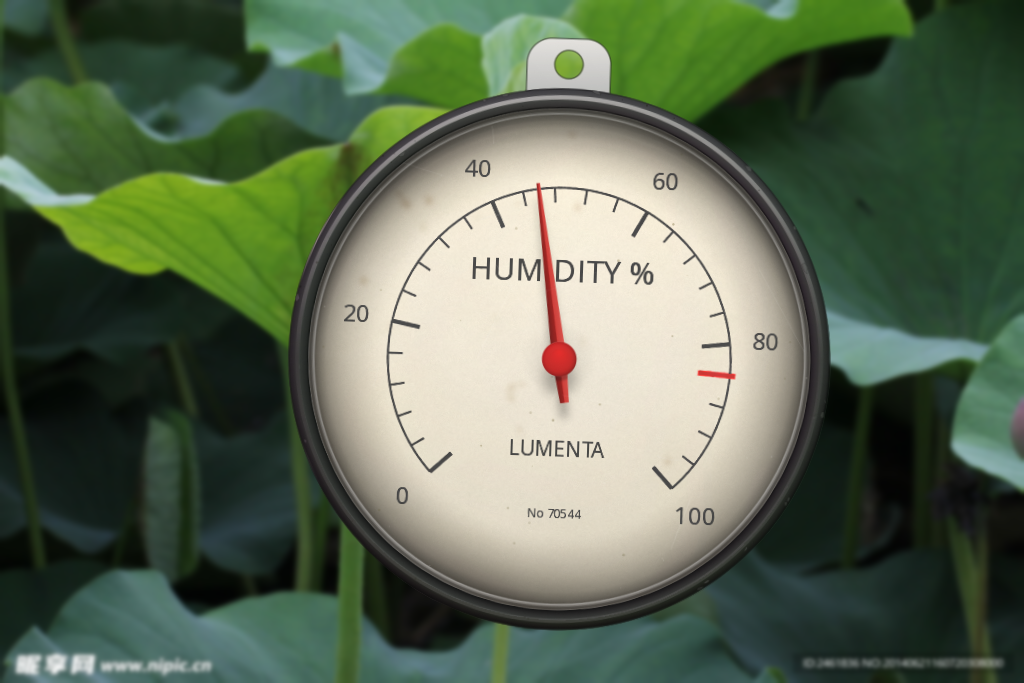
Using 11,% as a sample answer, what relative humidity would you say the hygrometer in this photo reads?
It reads 46,%
